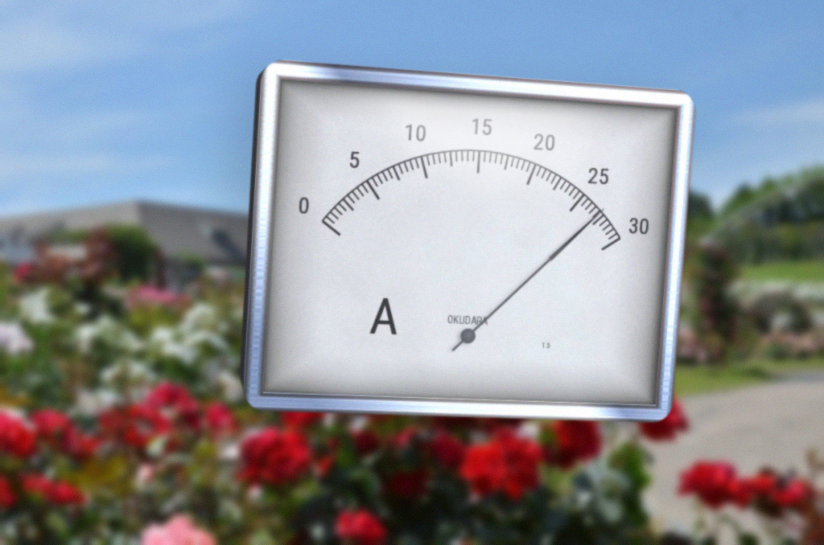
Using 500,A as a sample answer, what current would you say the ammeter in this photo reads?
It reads 27,A
